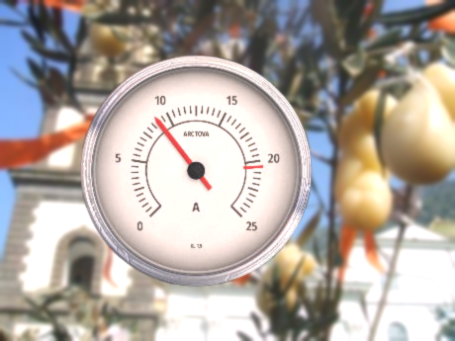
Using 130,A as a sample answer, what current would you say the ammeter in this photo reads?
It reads 9,A
